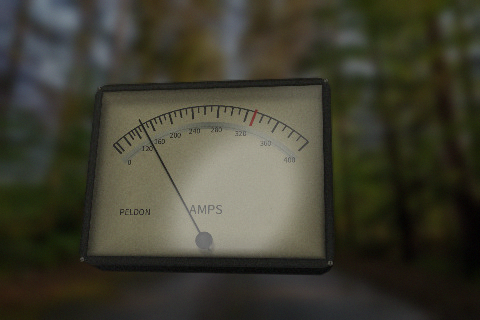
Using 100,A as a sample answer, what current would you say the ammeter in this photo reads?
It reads 140,A
